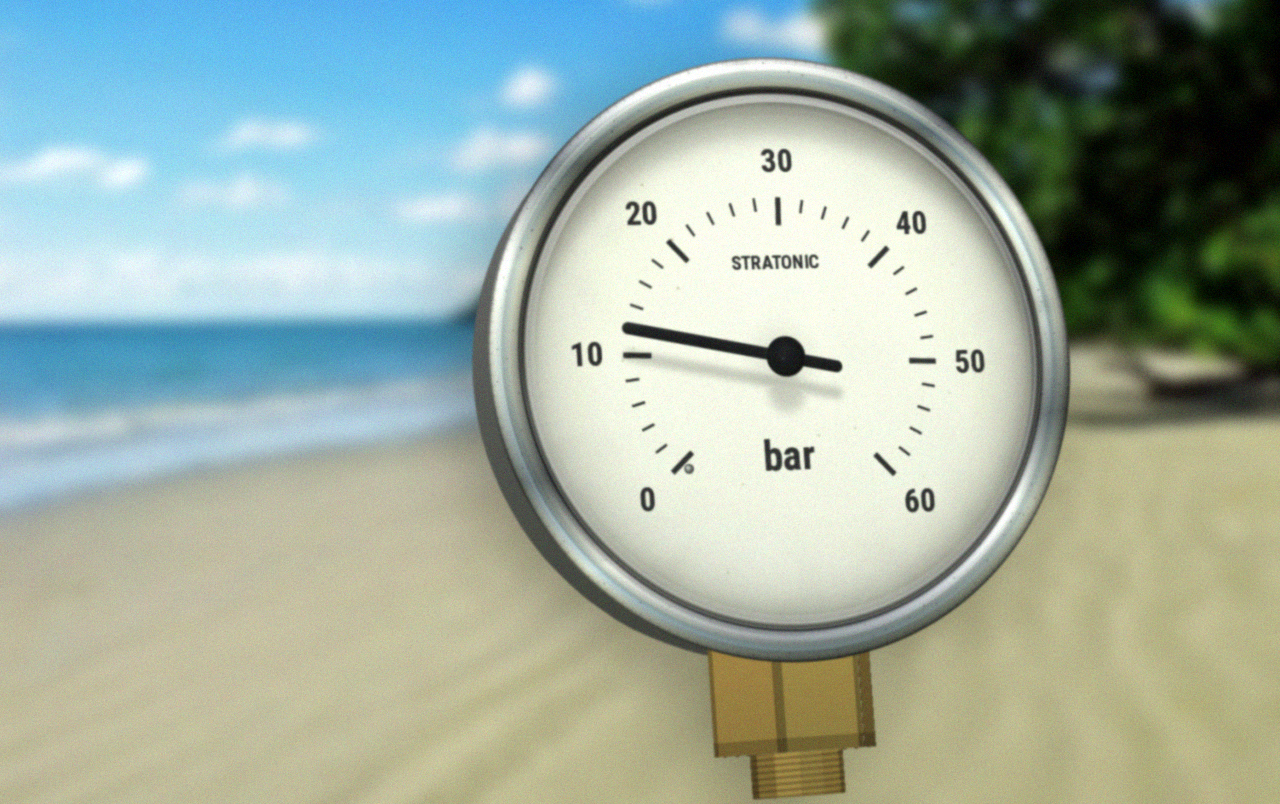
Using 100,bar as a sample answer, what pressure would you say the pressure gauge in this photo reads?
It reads 12,bar
